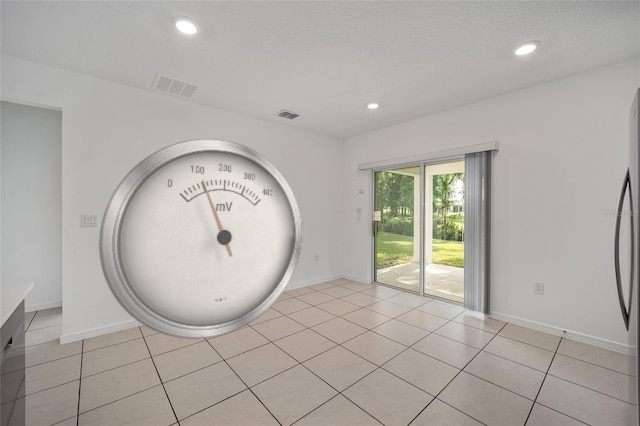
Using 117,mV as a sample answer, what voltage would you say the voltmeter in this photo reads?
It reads 100,mV
